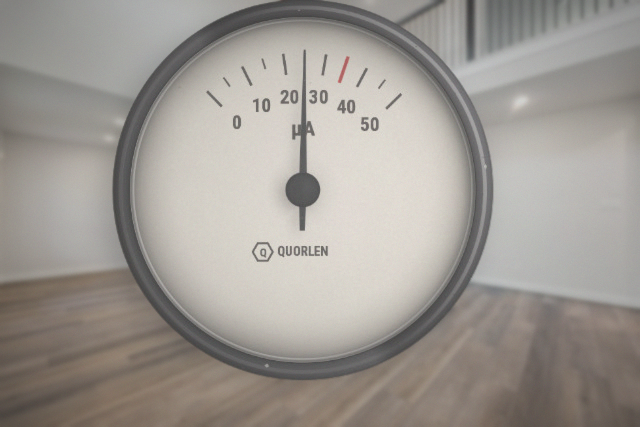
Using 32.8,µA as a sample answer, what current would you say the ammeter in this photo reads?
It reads 25,µA
